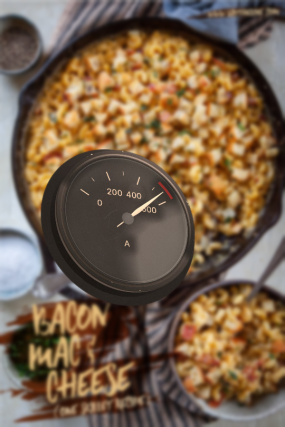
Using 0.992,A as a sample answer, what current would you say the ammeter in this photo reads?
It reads 550,A
